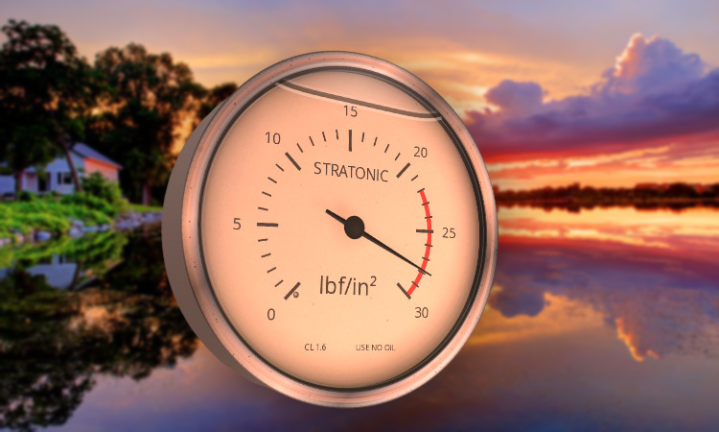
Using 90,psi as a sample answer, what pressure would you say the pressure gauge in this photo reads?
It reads 28,psi
